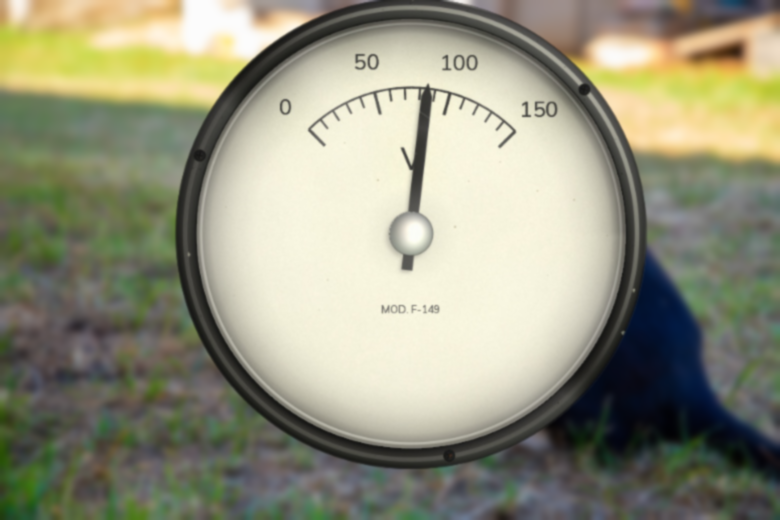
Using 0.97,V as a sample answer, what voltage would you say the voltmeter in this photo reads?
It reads 85,V
